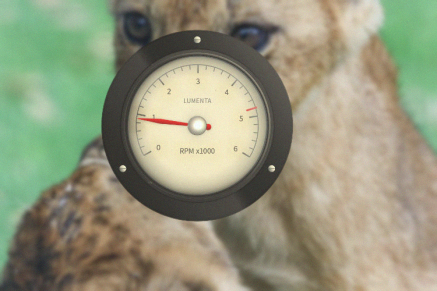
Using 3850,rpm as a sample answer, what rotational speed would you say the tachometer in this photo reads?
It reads 900,rpm
